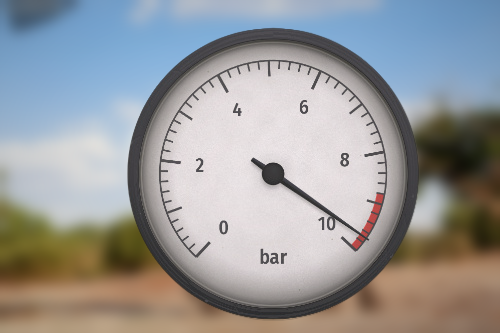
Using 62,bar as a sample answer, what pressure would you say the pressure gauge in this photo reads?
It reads 9.7,bar
